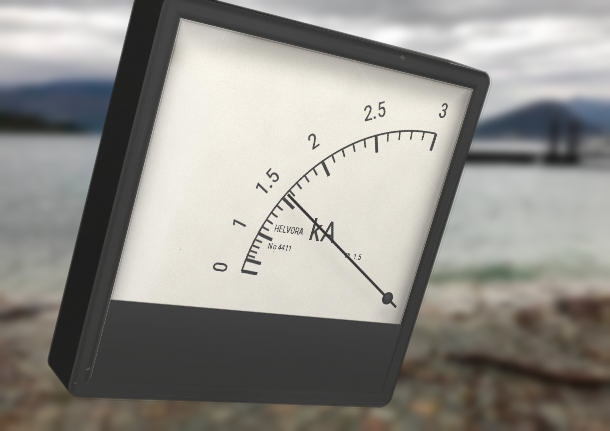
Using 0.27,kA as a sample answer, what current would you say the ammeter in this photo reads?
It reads 1.55,kA
